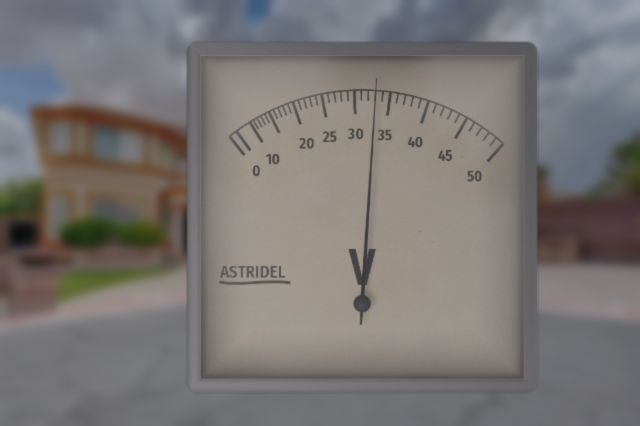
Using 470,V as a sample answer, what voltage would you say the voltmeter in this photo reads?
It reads 33,V
